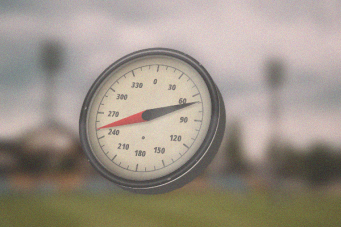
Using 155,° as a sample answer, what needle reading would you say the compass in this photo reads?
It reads 250,°
